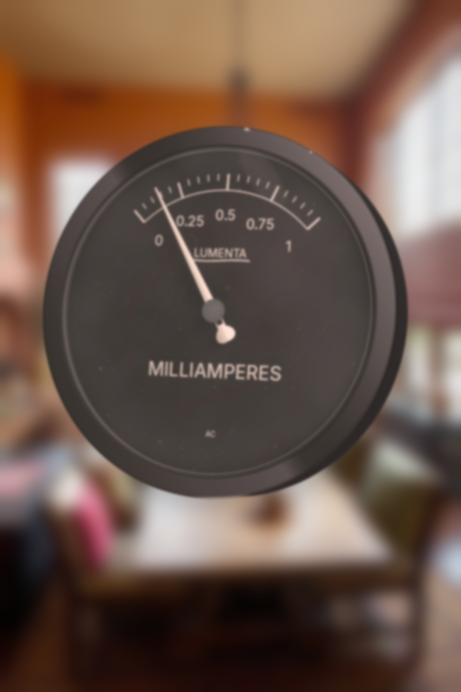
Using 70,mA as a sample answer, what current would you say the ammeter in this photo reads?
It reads 0.15,mA
